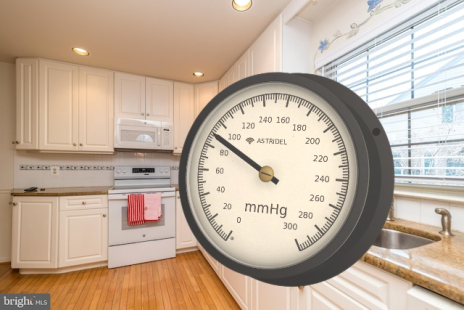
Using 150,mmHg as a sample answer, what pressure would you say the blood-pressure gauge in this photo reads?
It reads 90,mmHg
